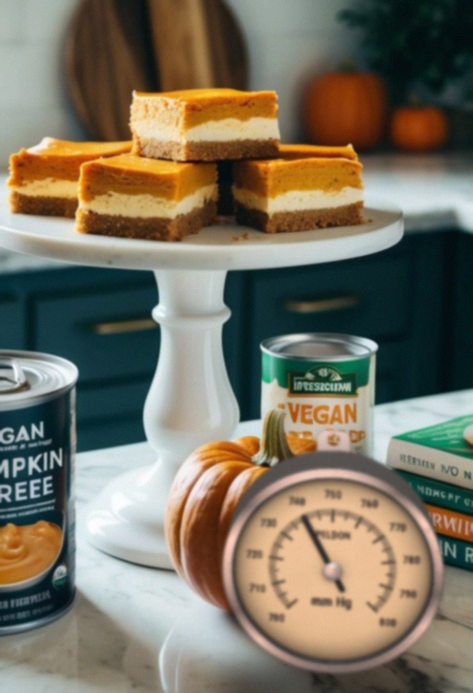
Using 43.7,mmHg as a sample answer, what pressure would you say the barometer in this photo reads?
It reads 740,mmHg
